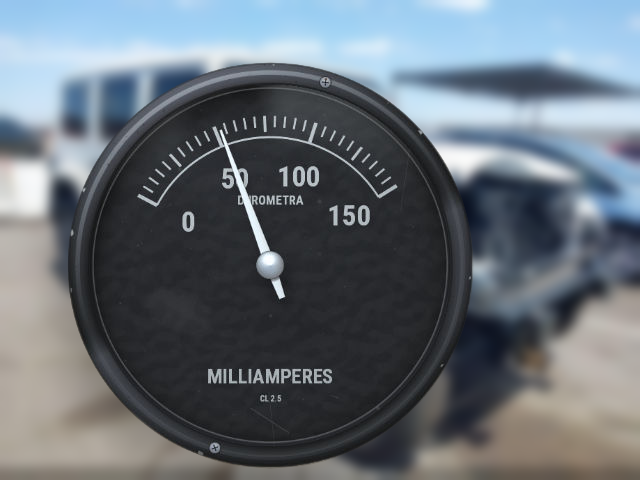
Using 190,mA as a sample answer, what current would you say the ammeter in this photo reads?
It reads 52.5,mA
